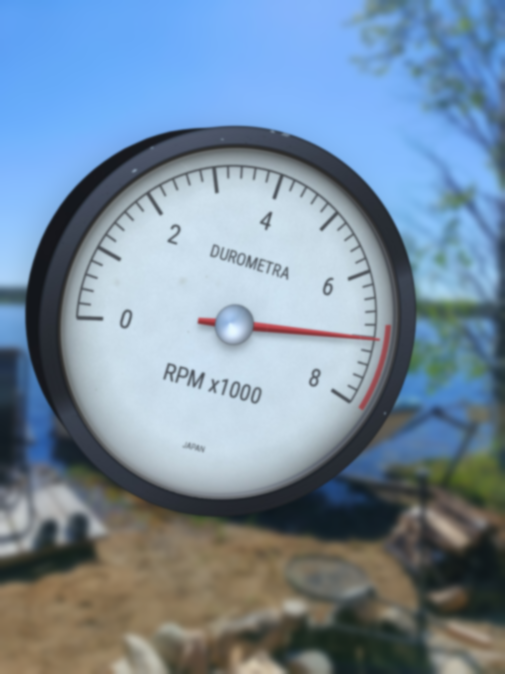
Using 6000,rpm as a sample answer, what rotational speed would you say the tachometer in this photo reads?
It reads 7000,rpm
